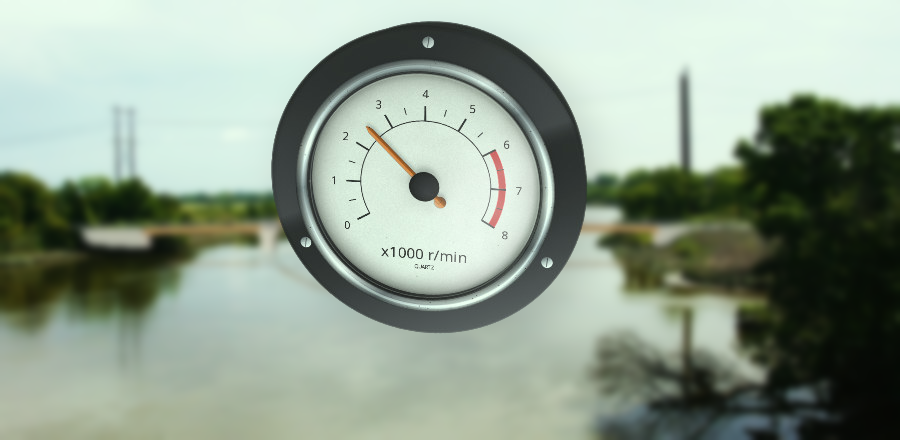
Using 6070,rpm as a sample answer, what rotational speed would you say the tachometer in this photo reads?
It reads 2500,rpm
